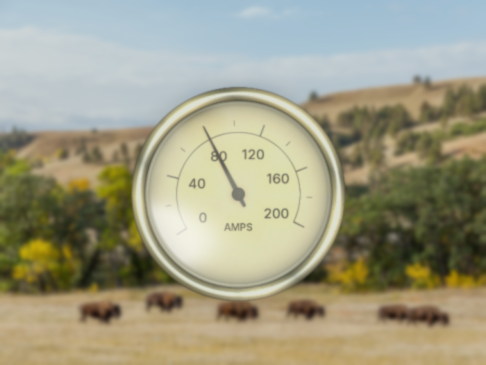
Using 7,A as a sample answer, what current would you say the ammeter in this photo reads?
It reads 80,A
